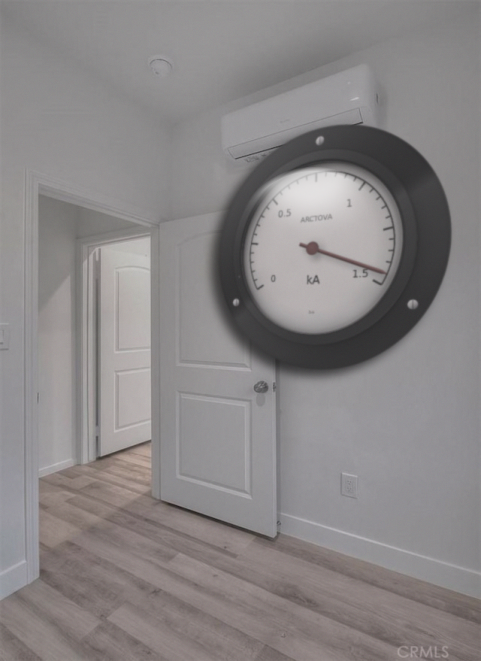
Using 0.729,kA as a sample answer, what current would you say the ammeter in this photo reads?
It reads 1.45,kA
